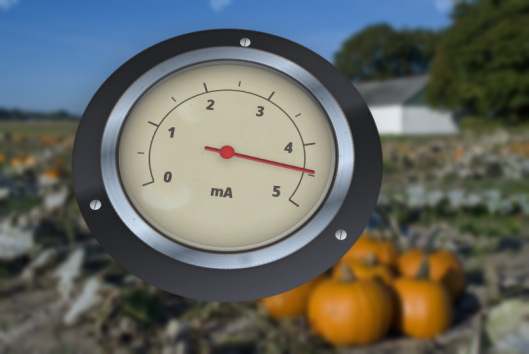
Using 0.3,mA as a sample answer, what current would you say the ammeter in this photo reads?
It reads 4.5,mA
